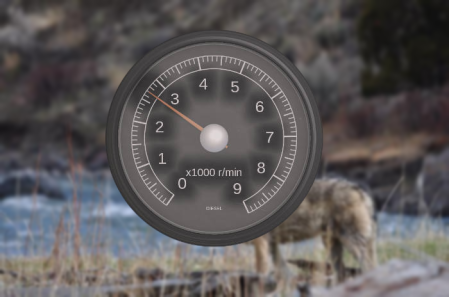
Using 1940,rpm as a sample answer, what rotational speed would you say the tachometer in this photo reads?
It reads 2700,rpm
